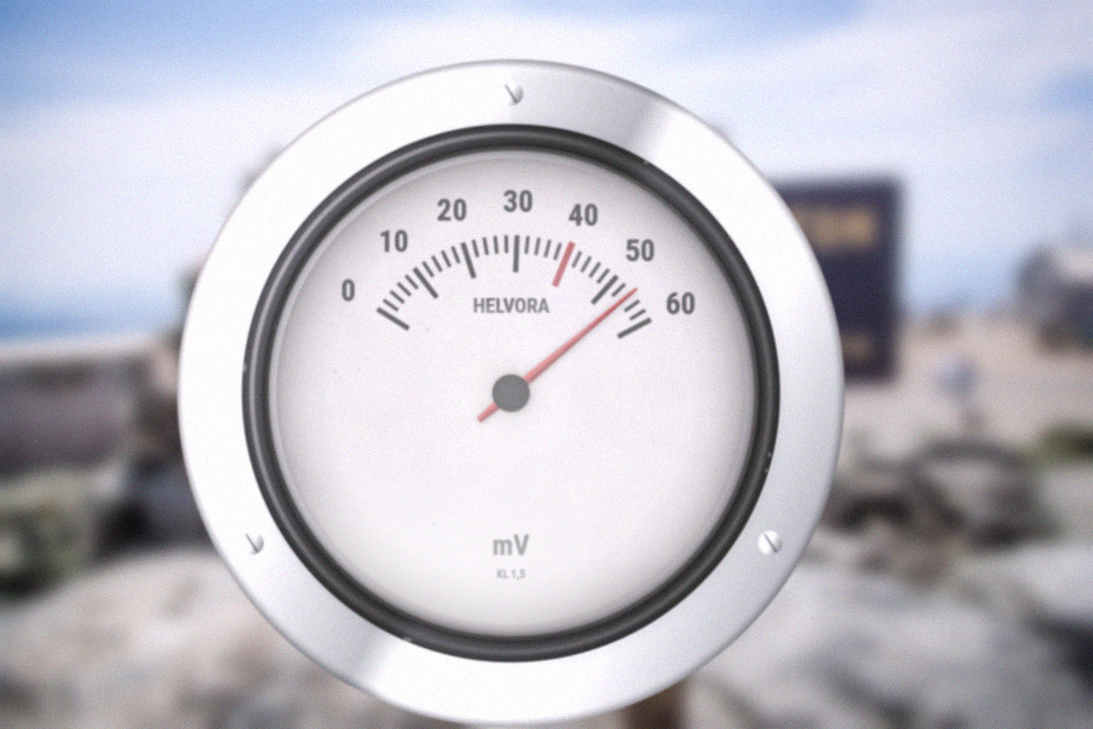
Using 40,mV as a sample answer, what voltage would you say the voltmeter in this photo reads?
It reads 54,mV
